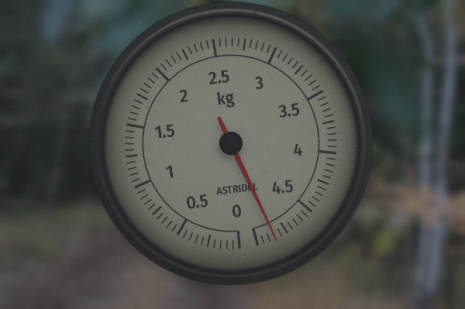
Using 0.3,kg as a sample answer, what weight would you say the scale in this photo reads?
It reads 4.85,kg
